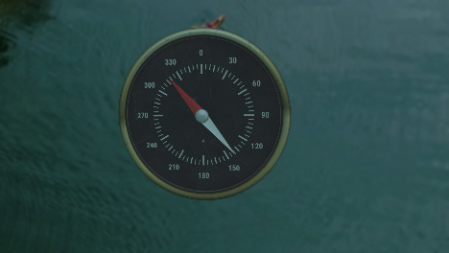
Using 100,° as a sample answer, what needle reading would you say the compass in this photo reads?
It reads 320,°
